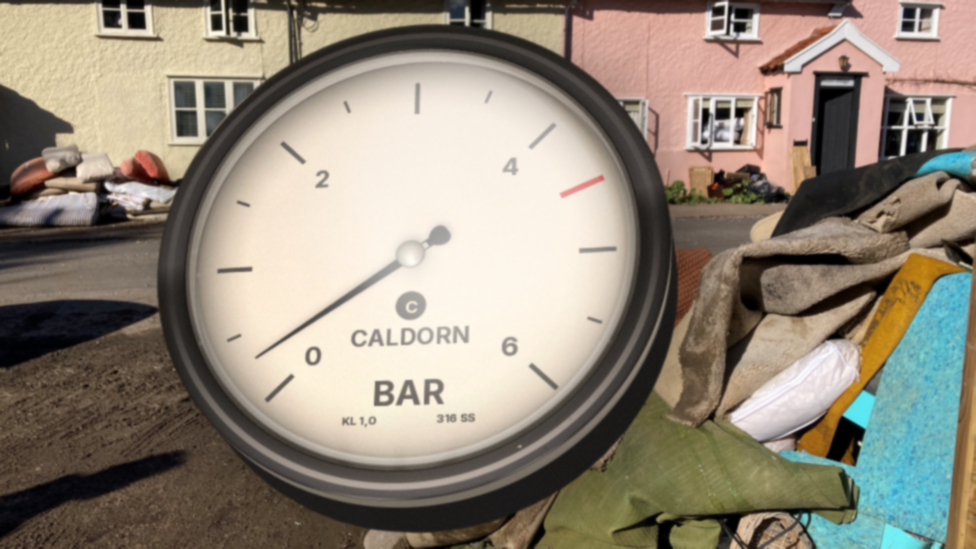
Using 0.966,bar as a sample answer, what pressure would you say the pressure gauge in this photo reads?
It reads 0.25,bar
